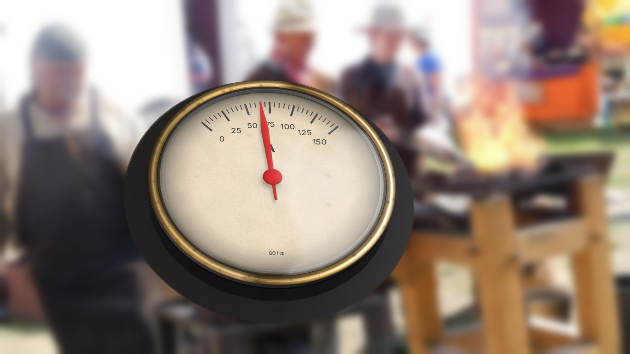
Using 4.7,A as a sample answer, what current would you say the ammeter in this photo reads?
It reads 65,A
